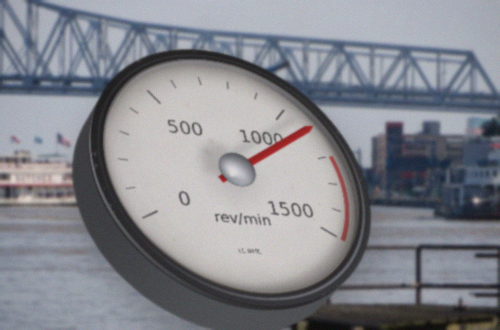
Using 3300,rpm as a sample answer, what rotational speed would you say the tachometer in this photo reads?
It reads 1100,rpm
